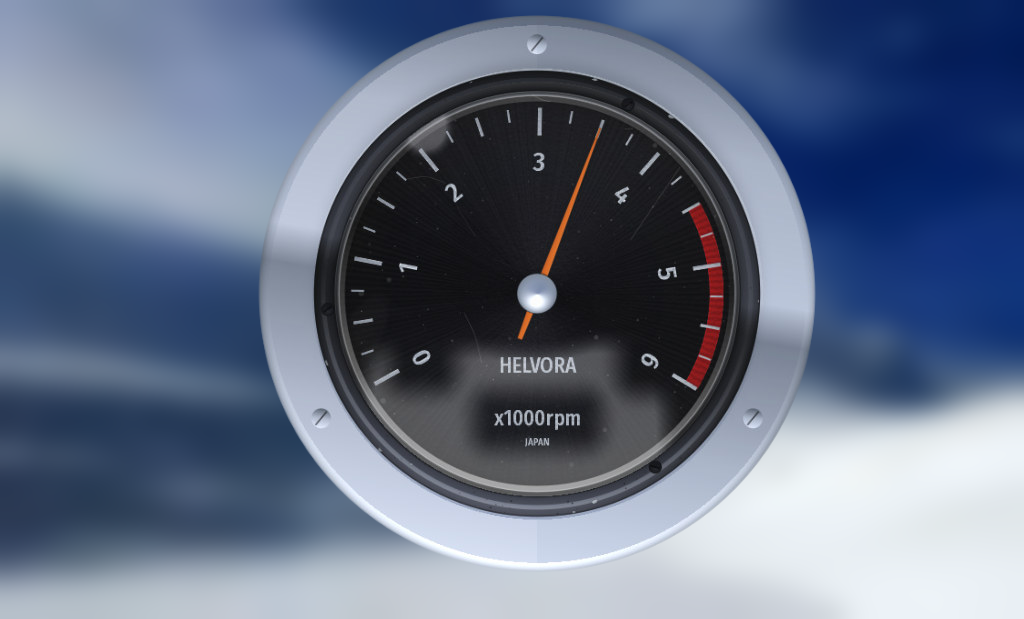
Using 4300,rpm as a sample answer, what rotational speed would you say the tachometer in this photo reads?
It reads 3500,rpm
